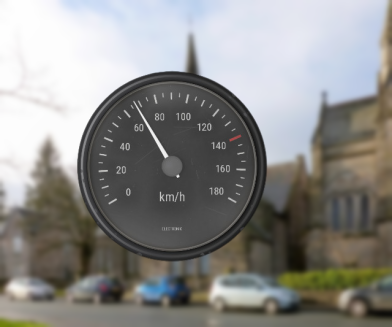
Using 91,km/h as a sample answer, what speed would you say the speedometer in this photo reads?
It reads 67.5,km/h
